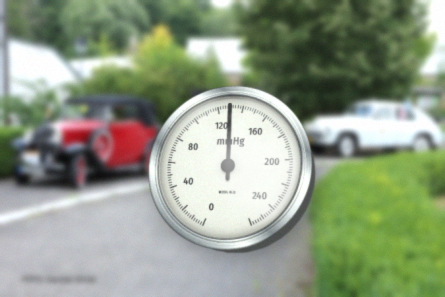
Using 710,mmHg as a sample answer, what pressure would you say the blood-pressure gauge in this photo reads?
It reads 130,mmHg
